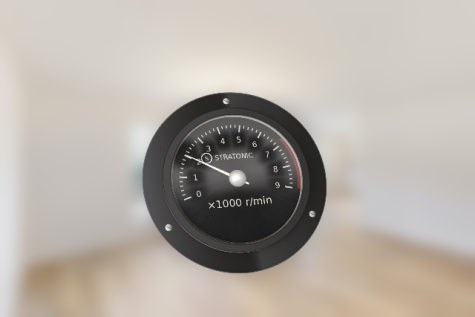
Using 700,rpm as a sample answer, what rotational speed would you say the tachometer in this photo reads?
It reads 2000,rpm
